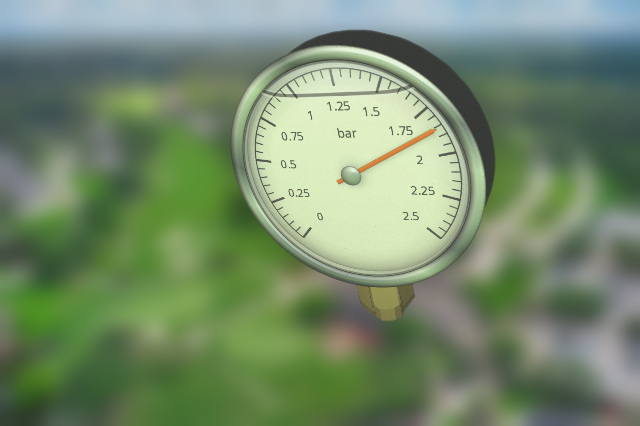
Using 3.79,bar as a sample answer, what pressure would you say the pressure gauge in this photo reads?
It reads 1.85,bar
